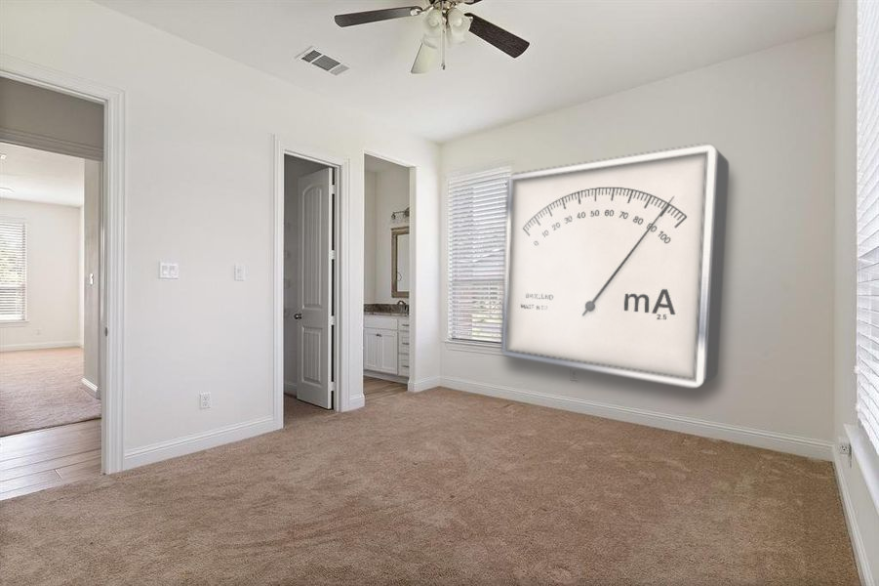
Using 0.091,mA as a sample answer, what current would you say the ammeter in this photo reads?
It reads 90,mA
